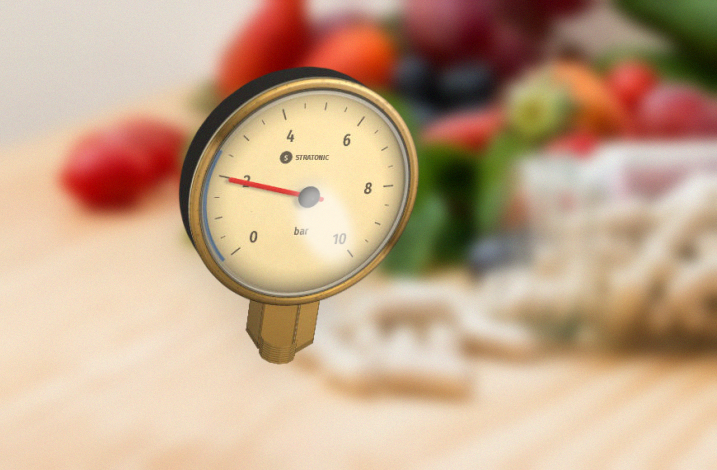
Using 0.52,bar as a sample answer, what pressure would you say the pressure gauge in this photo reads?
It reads 2,bar
